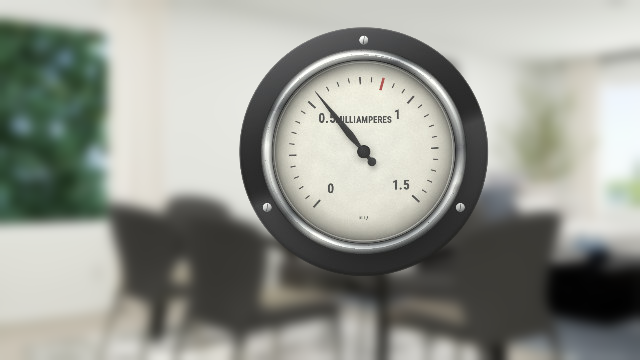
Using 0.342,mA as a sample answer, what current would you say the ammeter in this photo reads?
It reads 0.55,mA
